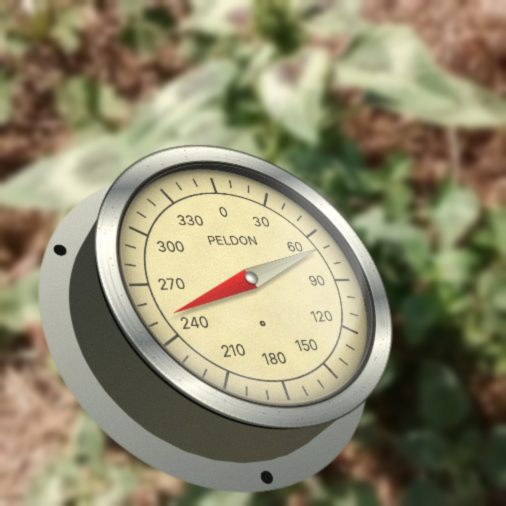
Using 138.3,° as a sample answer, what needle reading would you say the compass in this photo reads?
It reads 250,°
